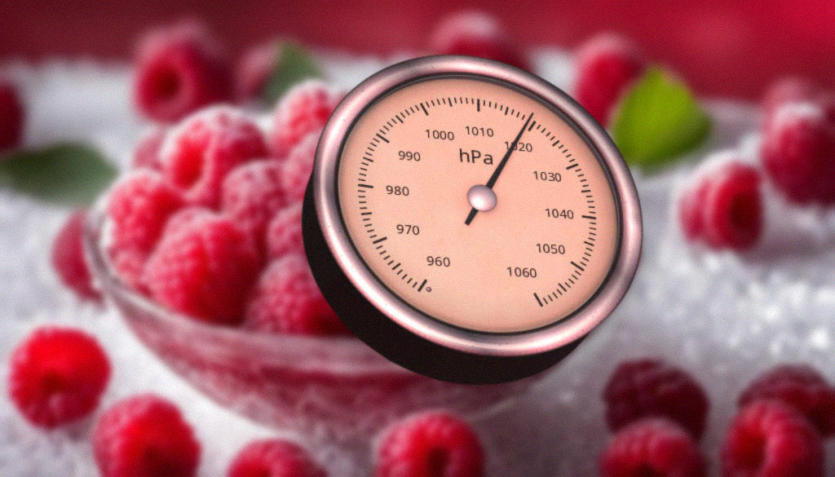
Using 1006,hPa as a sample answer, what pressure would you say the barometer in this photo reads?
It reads 1019,hPa
